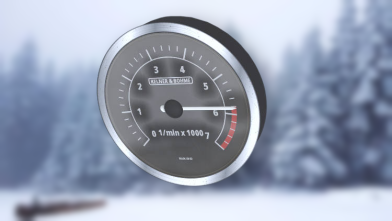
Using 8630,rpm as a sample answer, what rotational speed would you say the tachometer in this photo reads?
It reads 5800,rpm
